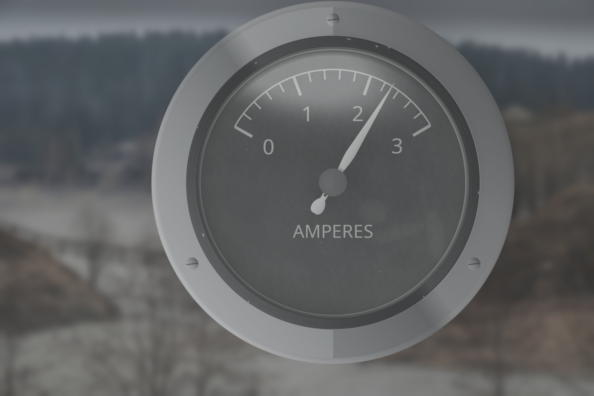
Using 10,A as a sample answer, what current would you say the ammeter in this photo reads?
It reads 2.3,A
